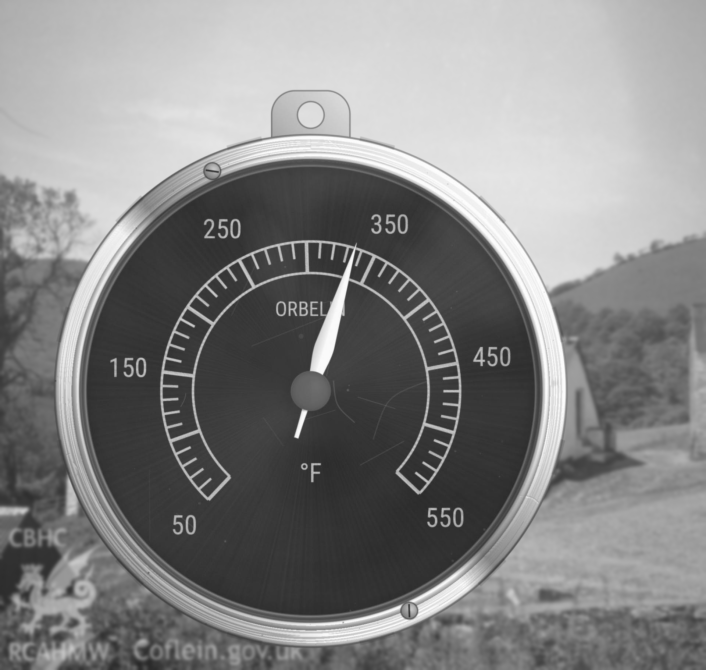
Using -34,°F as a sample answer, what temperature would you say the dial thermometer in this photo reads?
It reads 335,°F
